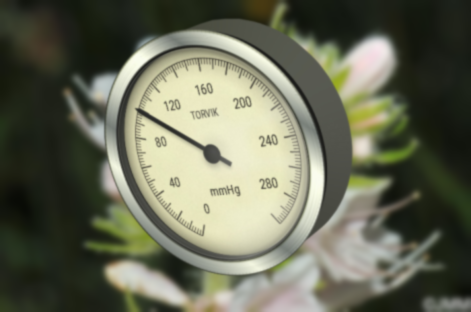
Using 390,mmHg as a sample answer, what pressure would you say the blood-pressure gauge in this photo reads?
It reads 100,mmHg
